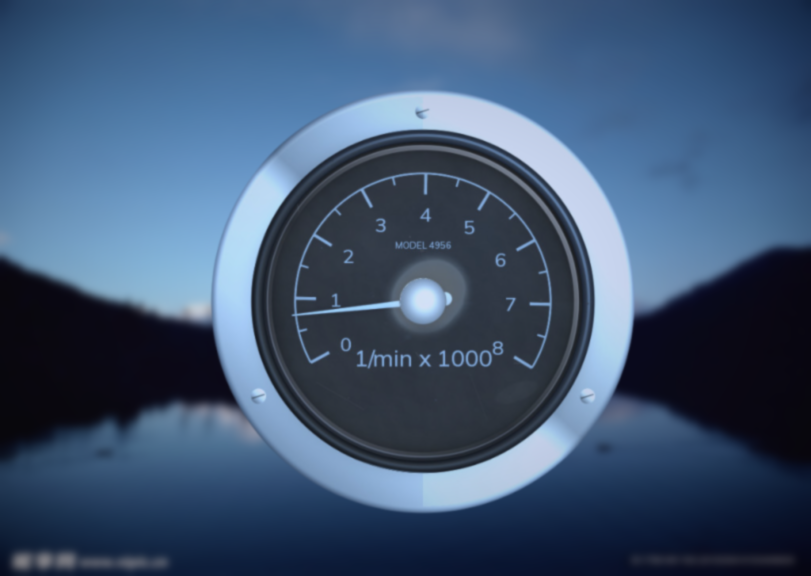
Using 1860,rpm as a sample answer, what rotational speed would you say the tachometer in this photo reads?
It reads 750,rpm
